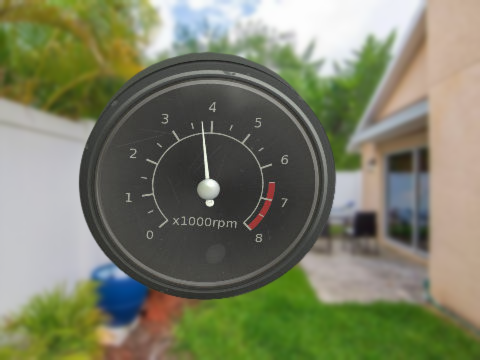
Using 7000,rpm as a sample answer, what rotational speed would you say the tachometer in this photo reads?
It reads 3750,rpm
